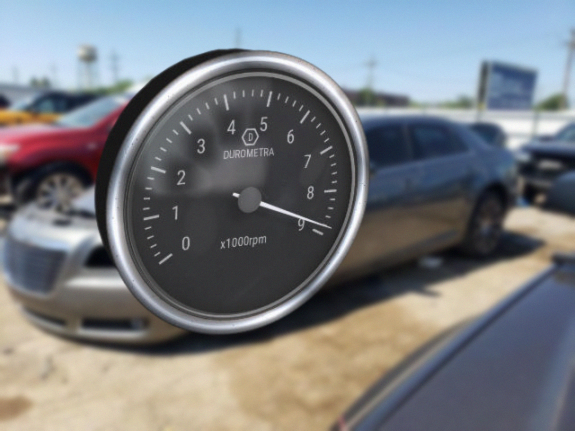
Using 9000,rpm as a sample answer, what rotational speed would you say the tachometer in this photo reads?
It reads 8800,rpm
